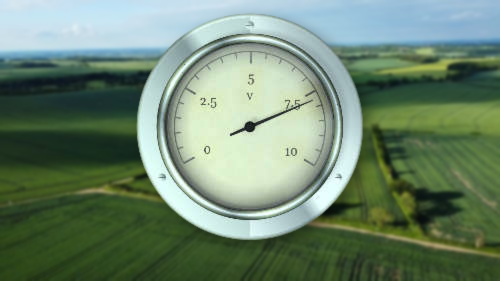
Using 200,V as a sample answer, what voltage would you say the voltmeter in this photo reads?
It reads 7.75,V
